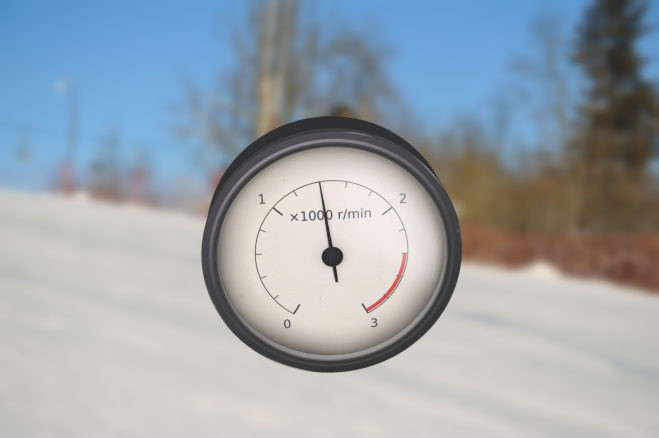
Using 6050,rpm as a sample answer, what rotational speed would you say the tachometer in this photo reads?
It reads 1400,rpm
